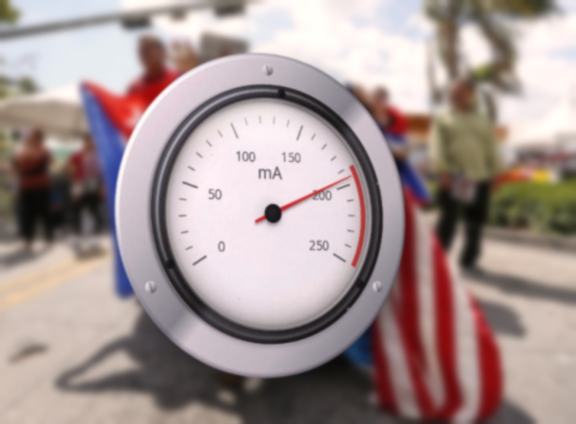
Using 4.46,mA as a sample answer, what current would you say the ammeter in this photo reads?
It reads 195,mA
